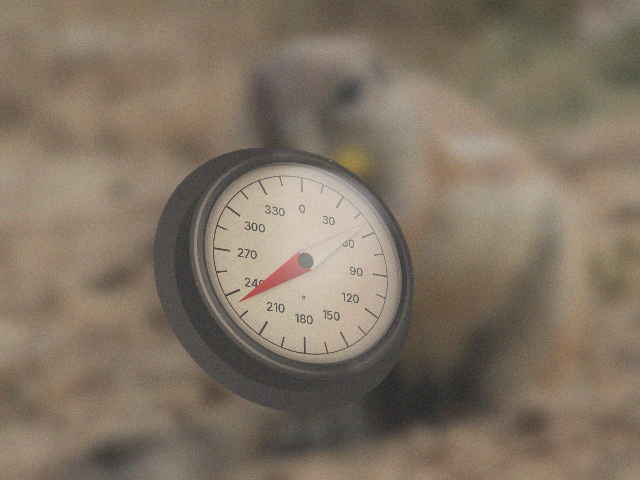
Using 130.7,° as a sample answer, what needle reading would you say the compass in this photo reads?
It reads 232.5,°
